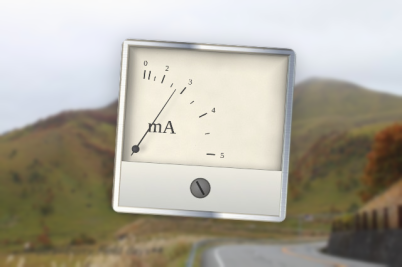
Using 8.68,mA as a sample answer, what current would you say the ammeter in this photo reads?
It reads 2.75,mA
